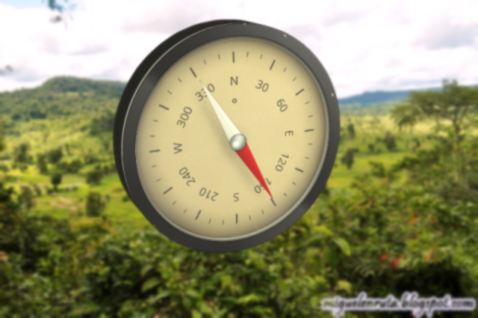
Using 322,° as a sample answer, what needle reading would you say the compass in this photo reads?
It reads 150,°
